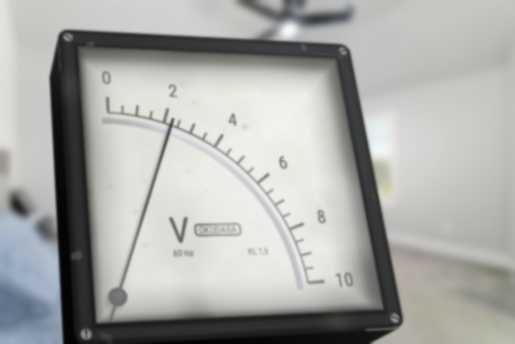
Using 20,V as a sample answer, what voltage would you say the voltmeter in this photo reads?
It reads 2.25,V
